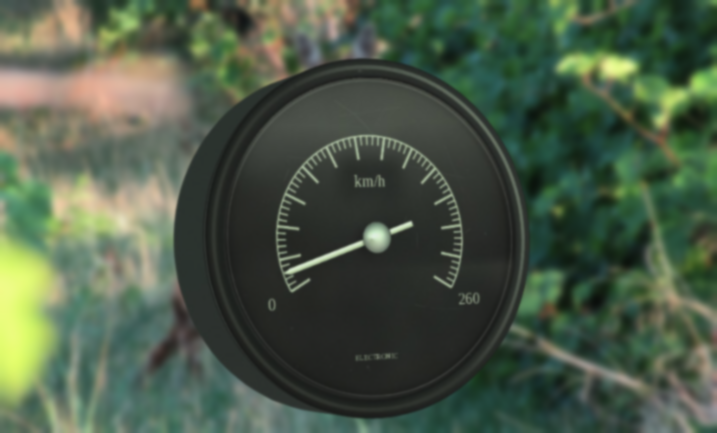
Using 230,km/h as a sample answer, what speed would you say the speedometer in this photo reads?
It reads 12,km/h
